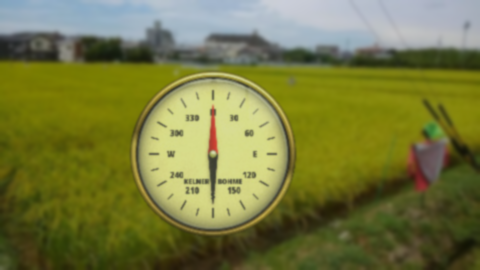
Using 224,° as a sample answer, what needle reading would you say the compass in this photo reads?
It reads 0,°
